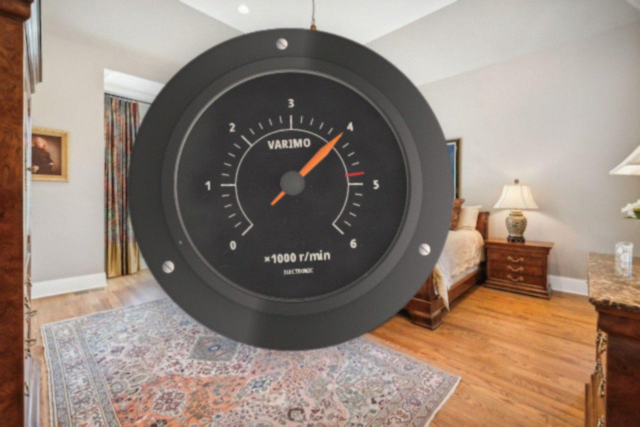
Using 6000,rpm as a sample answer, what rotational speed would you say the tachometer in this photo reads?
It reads 4000,rpm
